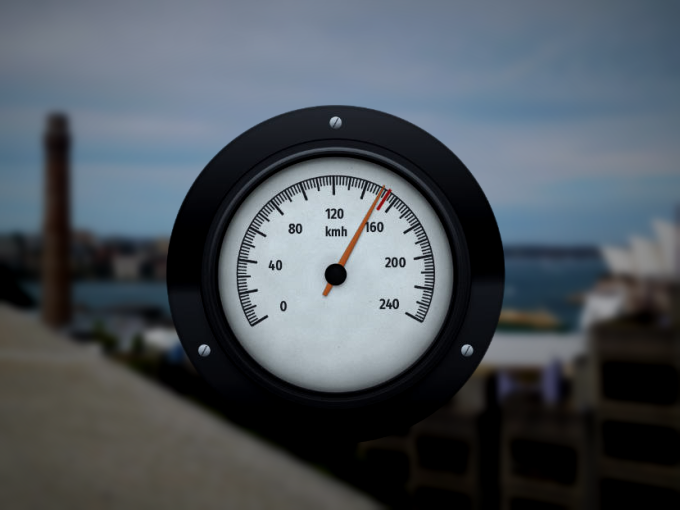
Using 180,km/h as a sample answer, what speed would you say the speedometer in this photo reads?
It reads 150,km/h
